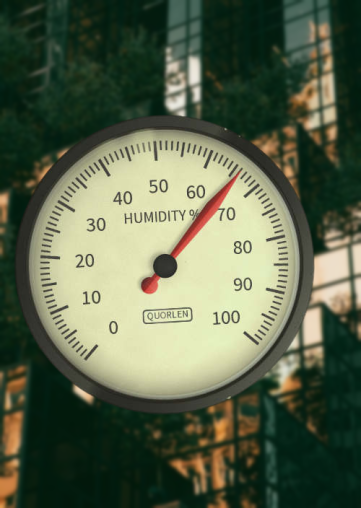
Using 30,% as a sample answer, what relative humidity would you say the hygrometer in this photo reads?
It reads 66,%
